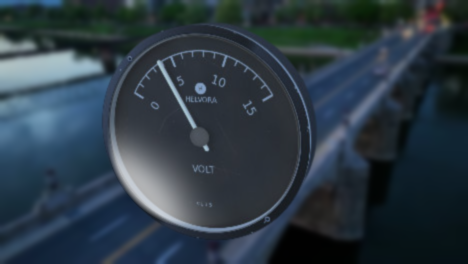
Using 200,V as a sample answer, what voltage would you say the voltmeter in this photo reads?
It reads 4,V
